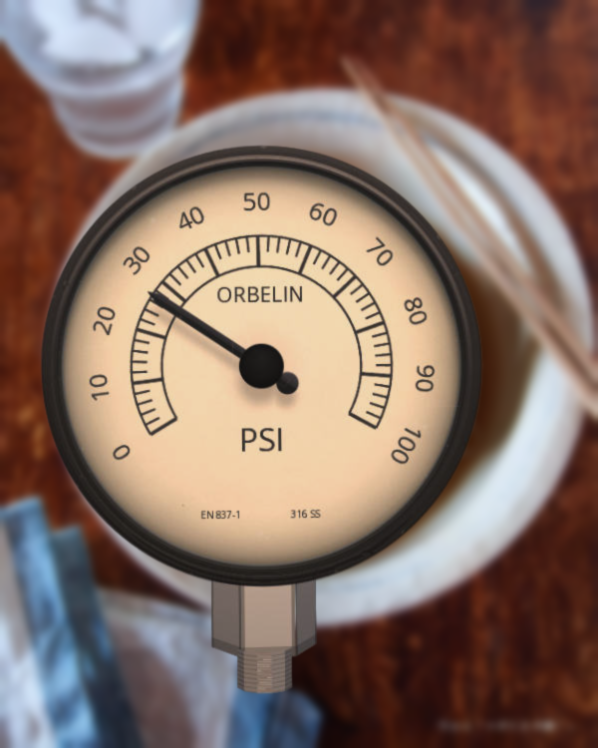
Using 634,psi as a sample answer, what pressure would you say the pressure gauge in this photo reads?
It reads 27,psi
